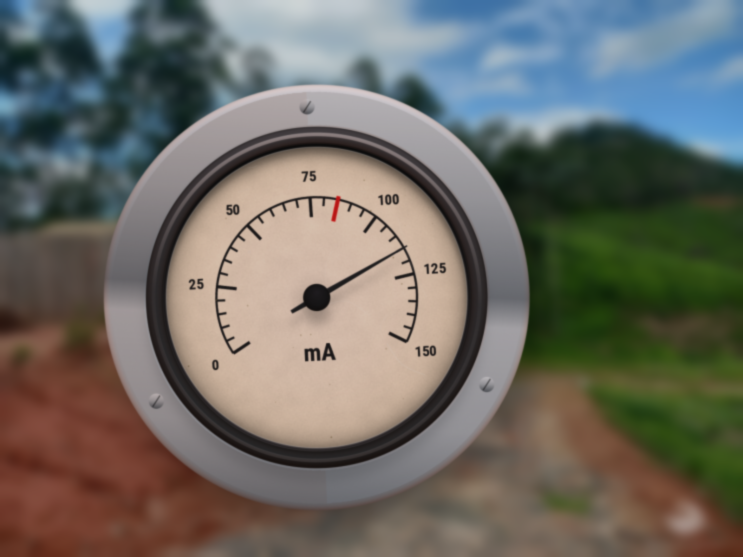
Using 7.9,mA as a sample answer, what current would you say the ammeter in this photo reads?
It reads 115,mA
